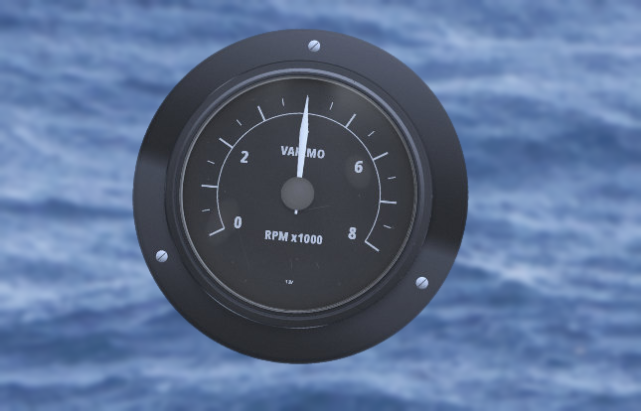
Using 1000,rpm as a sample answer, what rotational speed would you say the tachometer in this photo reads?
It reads 4000,rpm
